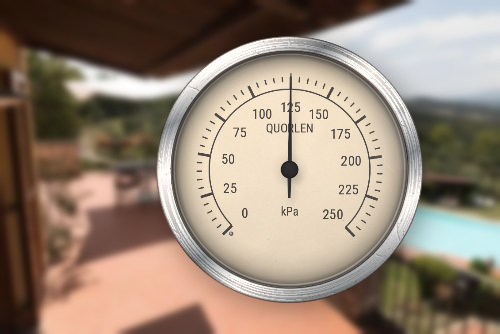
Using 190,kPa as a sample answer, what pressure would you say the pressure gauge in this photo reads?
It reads 125,kPa
